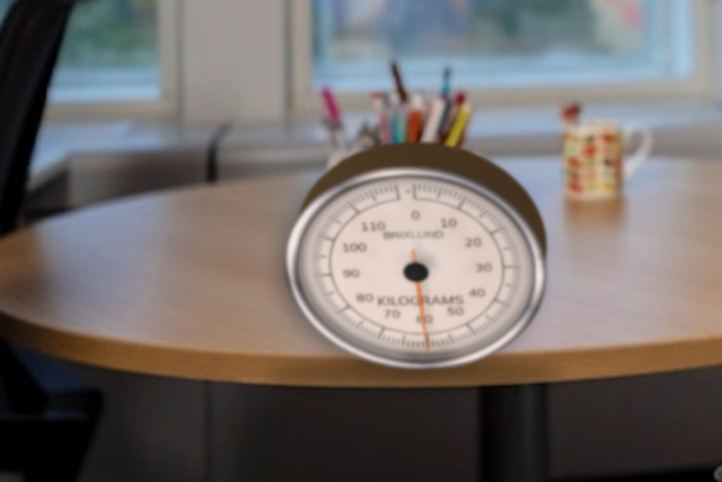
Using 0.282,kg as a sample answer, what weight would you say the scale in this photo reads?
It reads 60,kg
